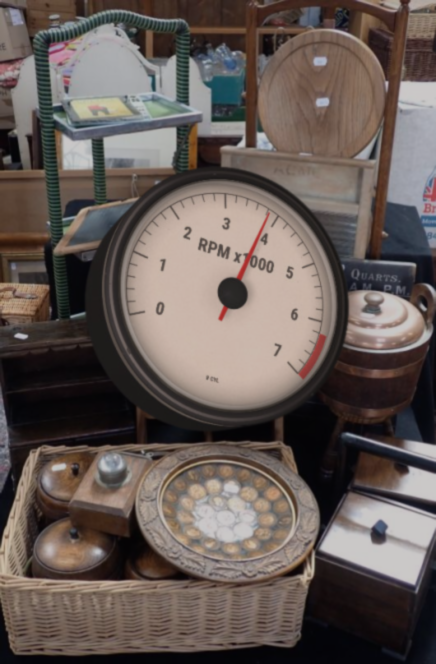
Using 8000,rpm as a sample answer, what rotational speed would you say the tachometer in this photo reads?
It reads 3800,rpm
